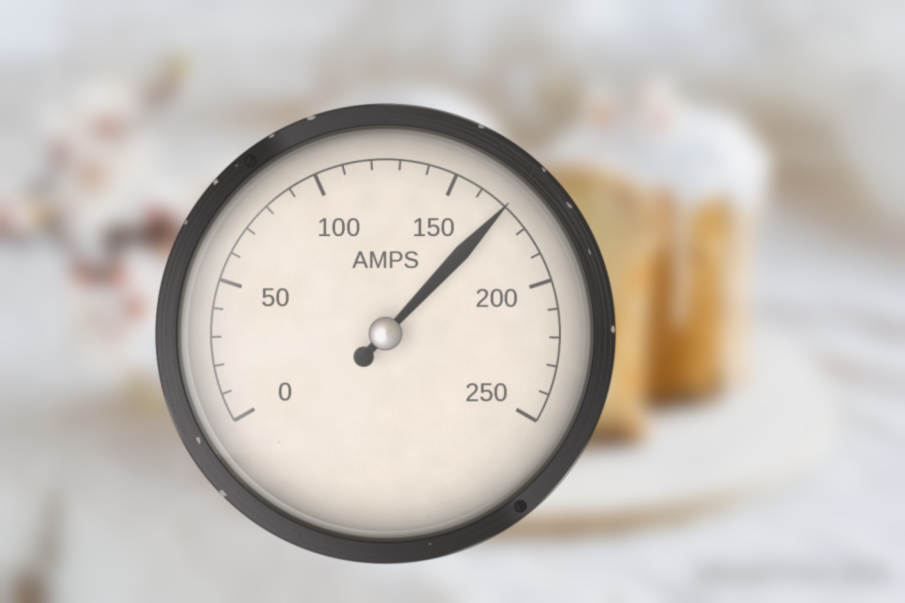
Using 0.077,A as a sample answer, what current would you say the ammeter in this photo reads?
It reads 170,A
